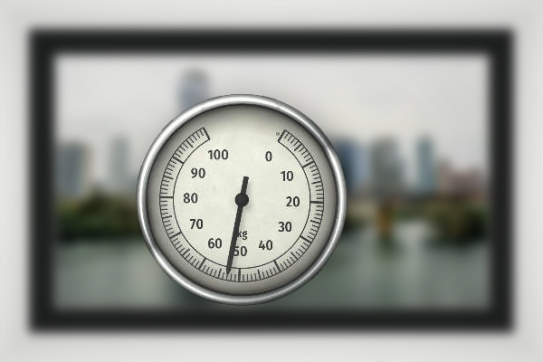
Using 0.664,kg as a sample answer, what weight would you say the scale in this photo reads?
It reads 53,kg
